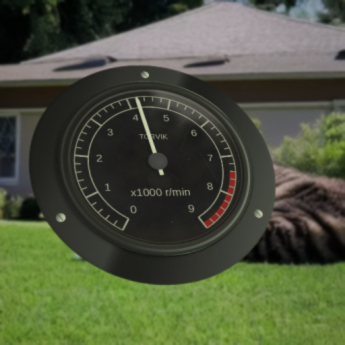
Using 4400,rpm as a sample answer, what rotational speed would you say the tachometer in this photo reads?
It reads 4200,rpm
